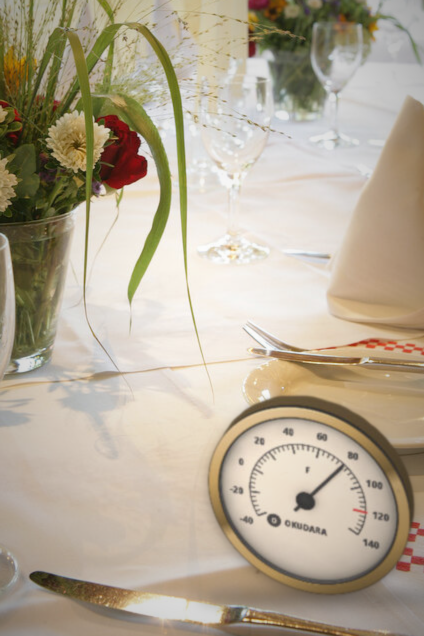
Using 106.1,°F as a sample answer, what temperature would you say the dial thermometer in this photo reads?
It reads 80,°F
